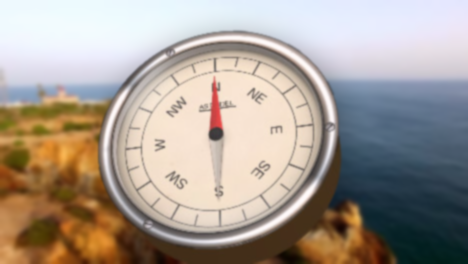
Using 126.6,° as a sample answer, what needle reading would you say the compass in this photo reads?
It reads 0,°
